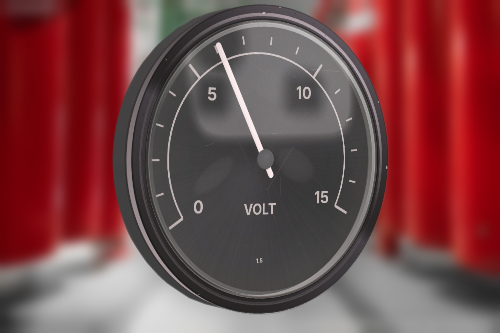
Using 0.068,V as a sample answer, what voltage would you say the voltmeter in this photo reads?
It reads 6,V
